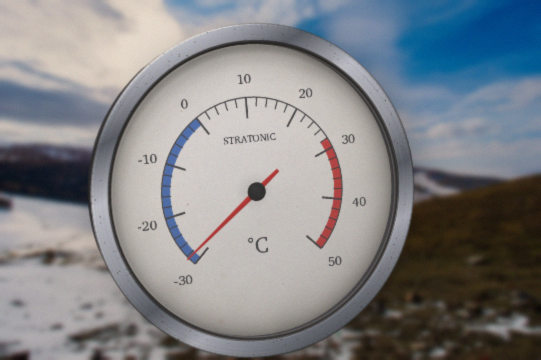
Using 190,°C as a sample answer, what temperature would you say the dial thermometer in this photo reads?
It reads -28,°C
